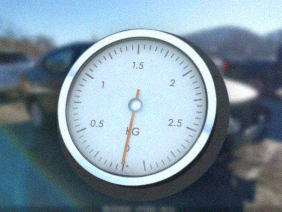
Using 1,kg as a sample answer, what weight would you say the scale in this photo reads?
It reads 0,kg
